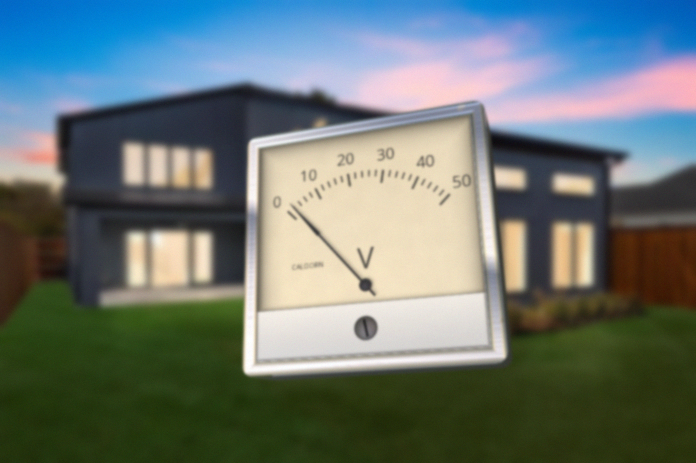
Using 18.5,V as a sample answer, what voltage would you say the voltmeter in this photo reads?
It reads 2,V
